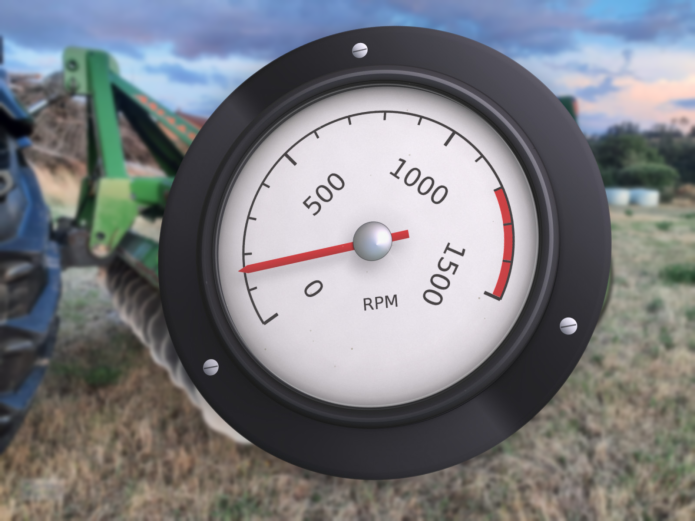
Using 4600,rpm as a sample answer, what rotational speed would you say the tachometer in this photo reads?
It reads 150,rpm
